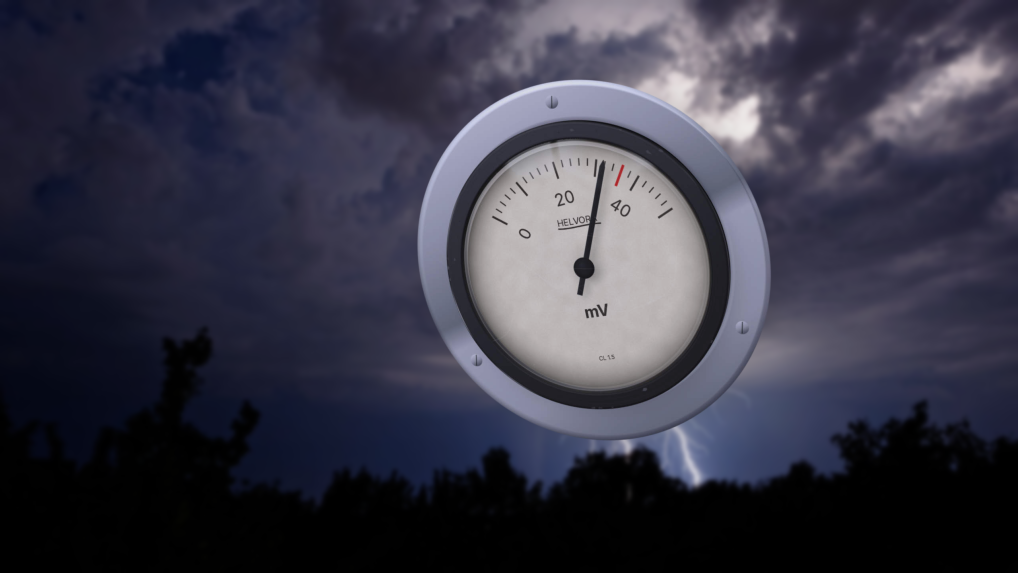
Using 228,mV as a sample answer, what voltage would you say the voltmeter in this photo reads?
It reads 32,mV
